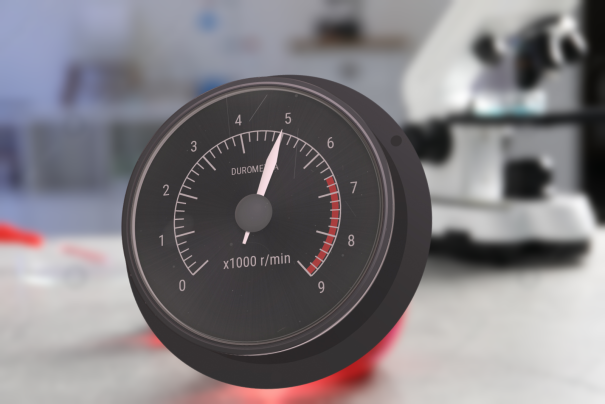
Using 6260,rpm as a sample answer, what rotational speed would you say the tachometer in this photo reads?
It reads 5000,rpm
